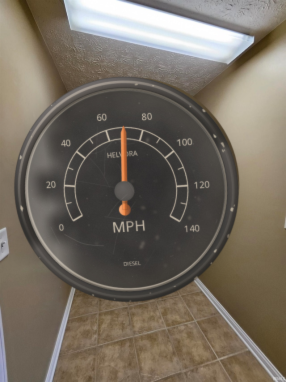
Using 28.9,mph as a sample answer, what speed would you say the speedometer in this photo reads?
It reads 70,mph
